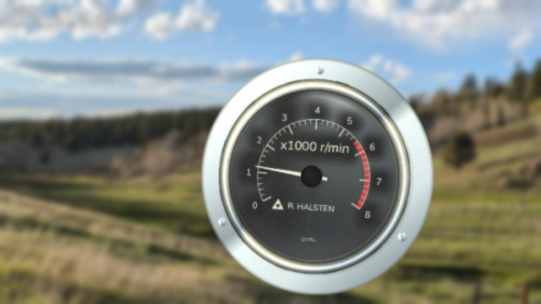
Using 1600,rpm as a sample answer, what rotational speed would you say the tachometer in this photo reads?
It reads 1200,rpm
